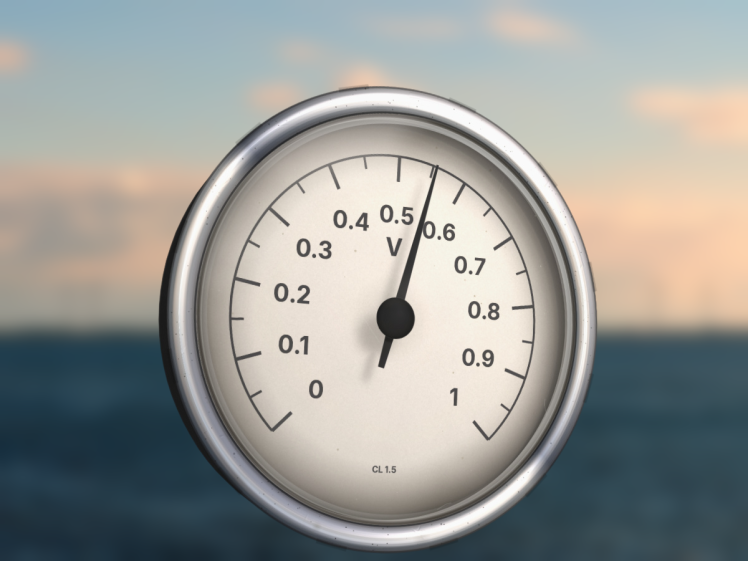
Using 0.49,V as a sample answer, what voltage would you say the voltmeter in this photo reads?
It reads 0.55,V
